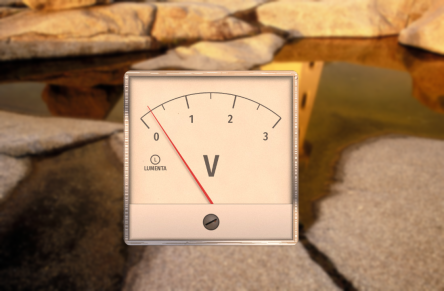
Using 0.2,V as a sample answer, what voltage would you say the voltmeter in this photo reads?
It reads 0.25,V
